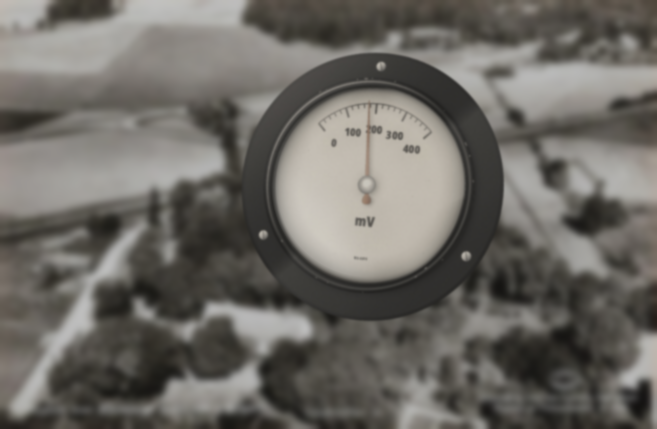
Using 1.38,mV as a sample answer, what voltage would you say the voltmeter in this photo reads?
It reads 180,mV
